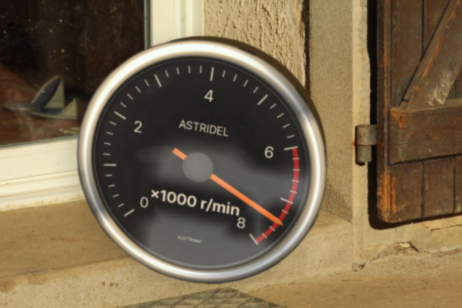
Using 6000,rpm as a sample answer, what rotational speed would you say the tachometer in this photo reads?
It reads 7400,rpm
